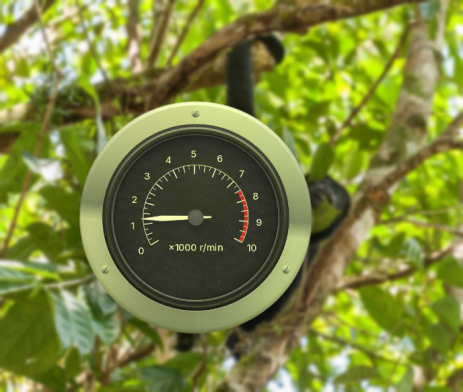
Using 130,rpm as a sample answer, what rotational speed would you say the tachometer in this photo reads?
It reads 1250,rpm
